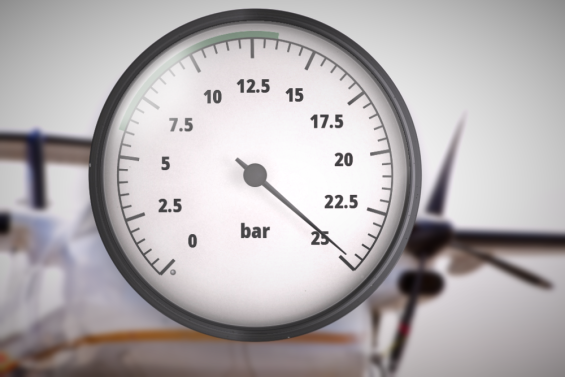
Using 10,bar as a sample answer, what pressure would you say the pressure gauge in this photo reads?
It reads 24.75,bar
